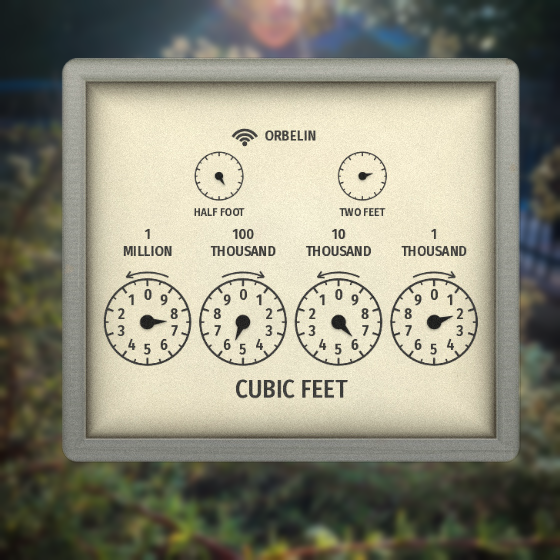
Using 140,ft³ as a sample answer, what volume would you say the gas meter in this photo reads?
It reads 756200,ft³
